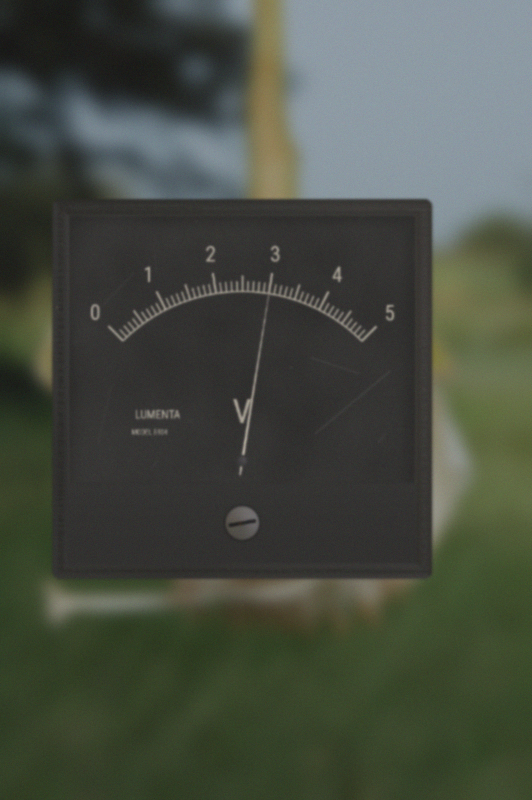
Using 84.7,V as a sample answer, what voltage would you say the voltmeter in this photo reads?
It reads 3,V
